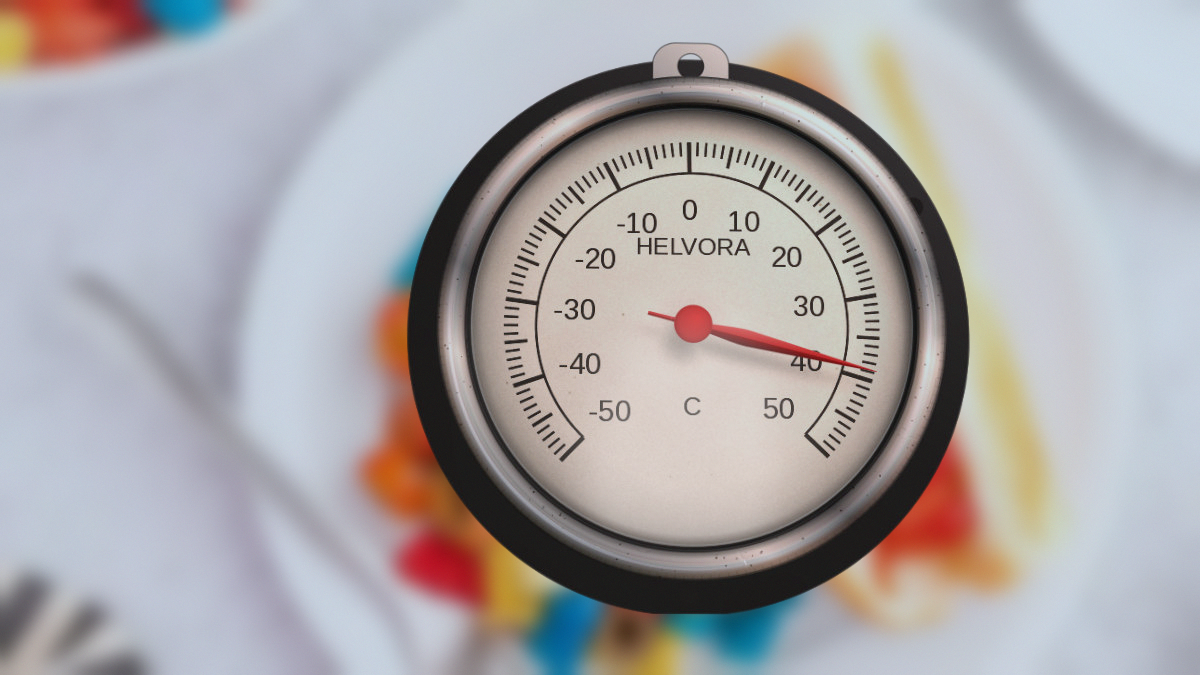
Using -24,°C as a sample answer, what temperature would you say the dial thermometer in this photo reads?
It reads 39,°C
